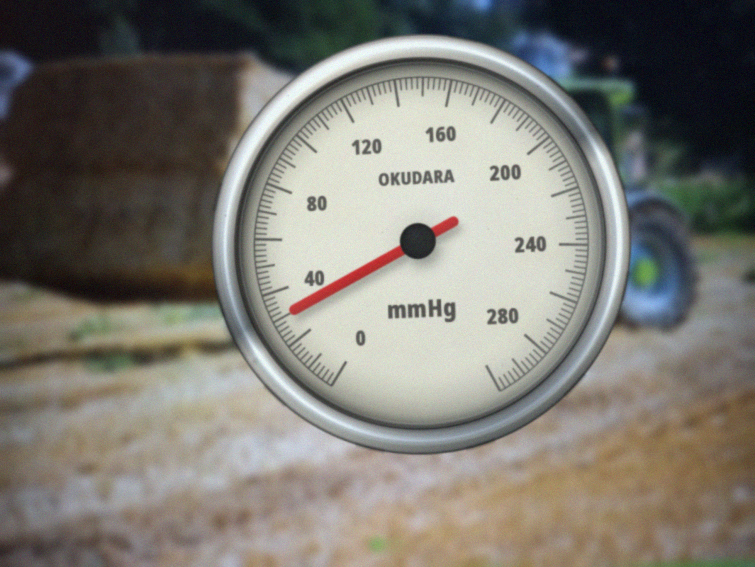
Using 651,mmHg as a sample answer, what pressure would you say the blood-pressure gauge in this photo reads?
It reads 30,mmHg
